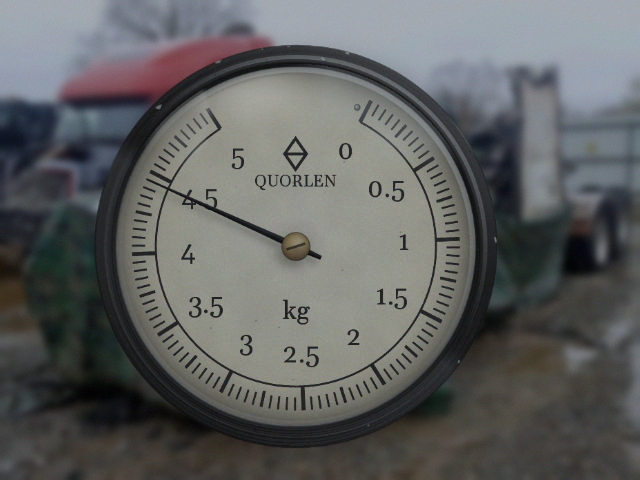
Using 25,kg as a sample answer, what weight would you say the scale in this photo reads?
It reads 4.45,kg
